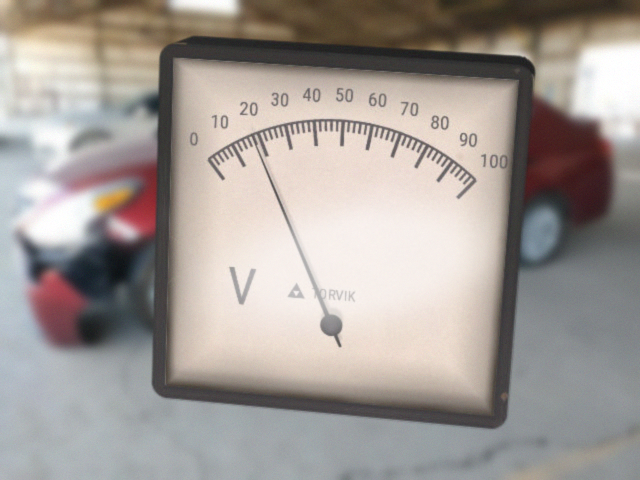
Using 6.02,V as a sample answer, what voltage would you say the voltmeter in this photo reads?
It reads 18,V
